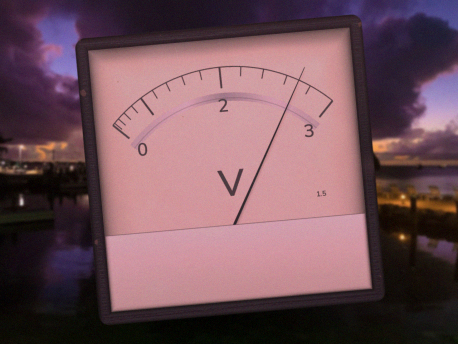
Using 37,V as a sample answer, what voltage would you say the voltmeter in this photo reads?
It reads 2.7,V
